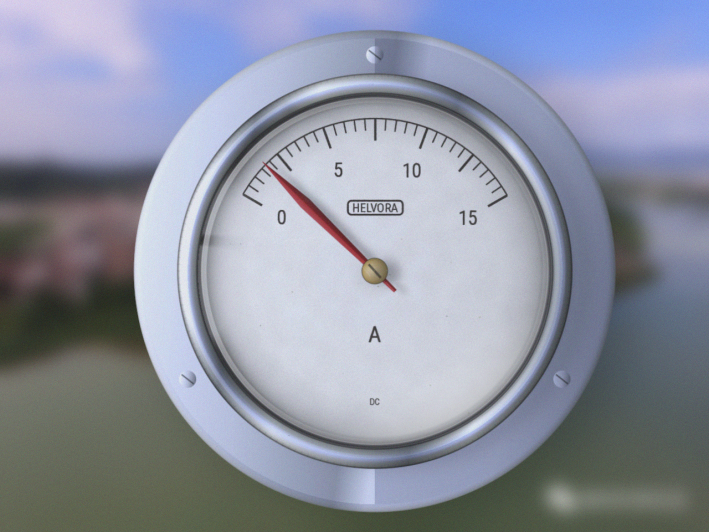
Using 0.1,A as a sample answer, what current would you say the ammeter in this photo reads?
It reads 1.75,A
